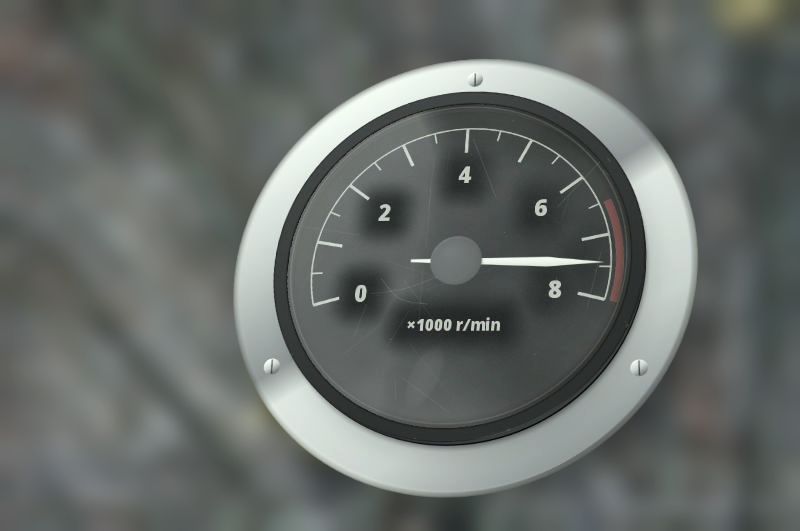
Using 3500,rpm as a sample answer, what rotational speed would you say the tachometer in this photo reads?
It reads 7500,rpm
